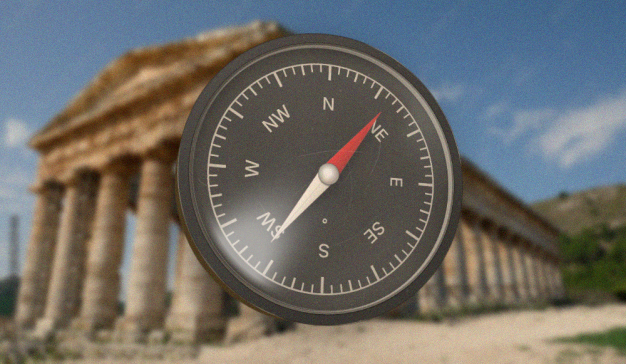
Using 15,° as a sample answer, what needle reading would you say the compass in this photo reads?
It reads 37.5,°
